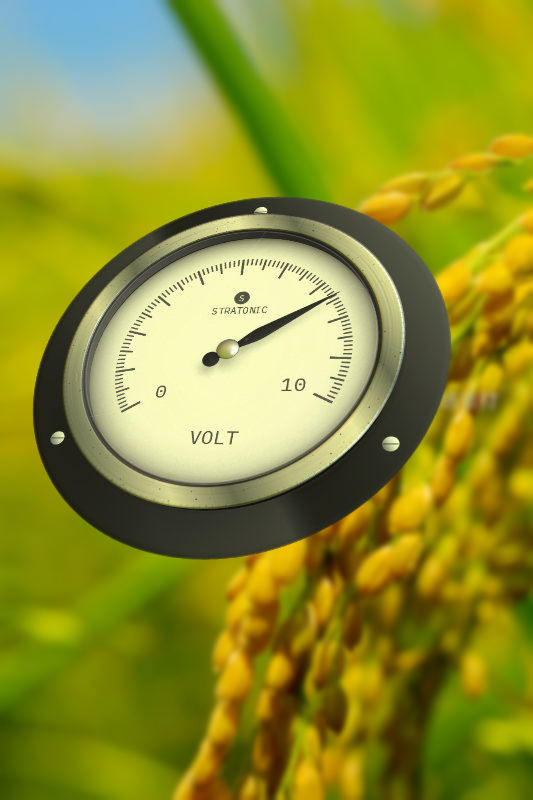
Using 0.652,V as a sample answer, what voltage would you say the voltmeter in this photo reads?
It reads 7.5,V
